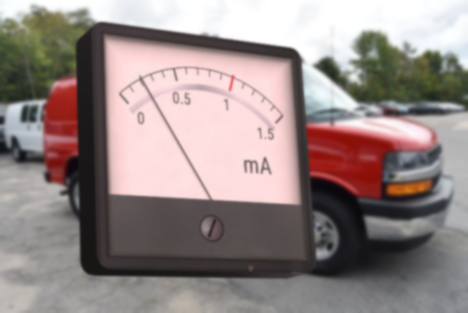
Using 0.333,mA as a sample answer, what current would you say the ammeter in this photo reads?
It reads 0.2,mA
